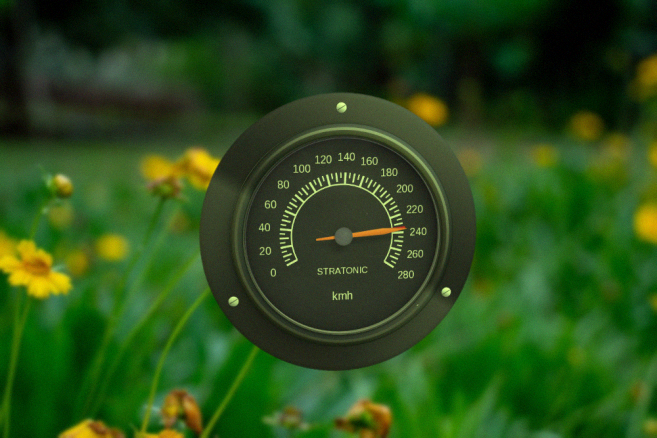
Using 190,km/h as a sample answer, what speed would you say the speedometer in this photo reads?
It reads 235,km/h
